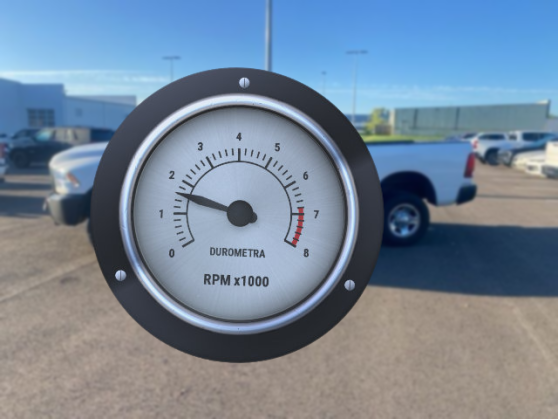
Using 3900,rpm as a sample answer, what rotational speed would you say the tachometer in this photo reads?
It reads 1600,rpm
